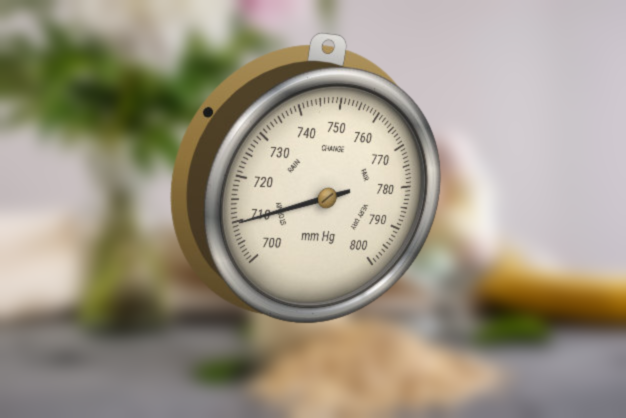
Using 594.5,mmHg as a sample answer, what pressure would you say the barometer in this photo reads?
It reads 710,mmHg
